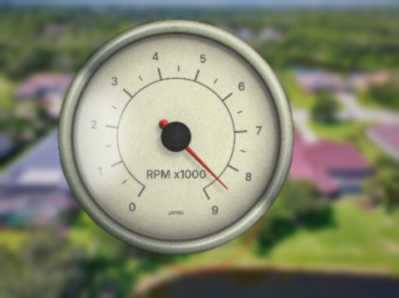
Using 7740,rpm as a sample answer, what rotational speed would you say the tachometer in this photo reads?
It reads 8500,rpm
